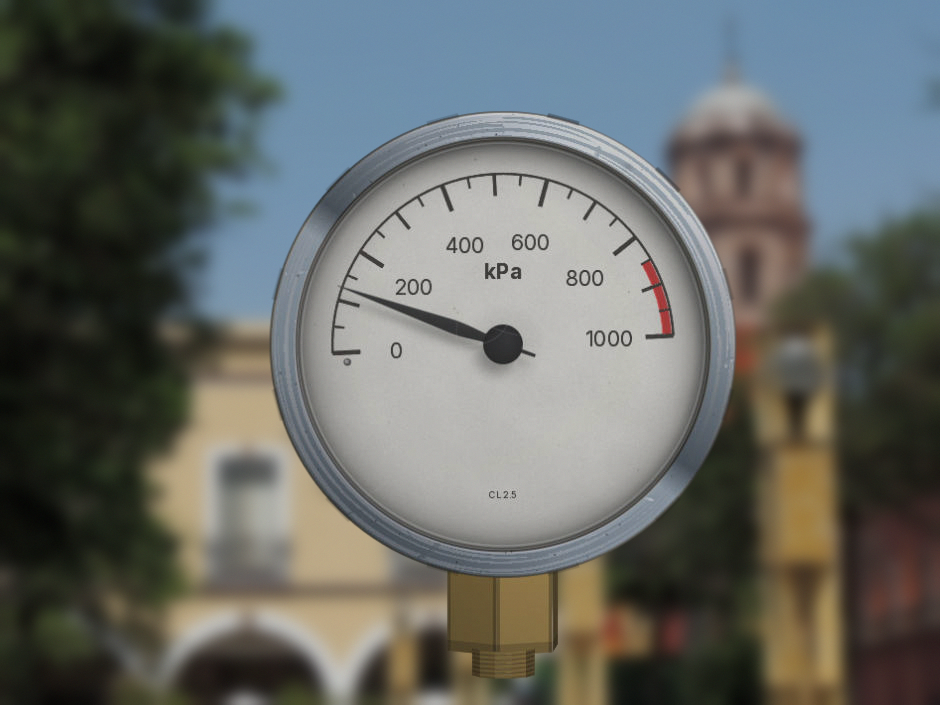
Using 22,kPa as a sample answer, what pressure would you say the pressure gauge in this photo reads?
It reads 125,kPa
